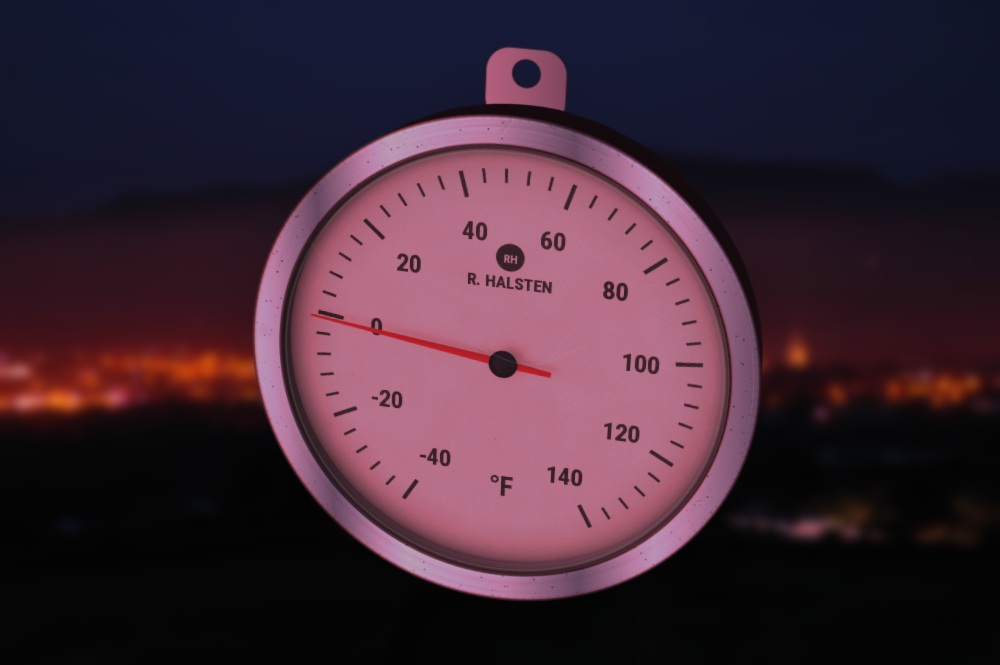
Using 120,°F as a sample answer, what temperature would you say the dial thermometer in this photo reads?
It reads 0,°F
